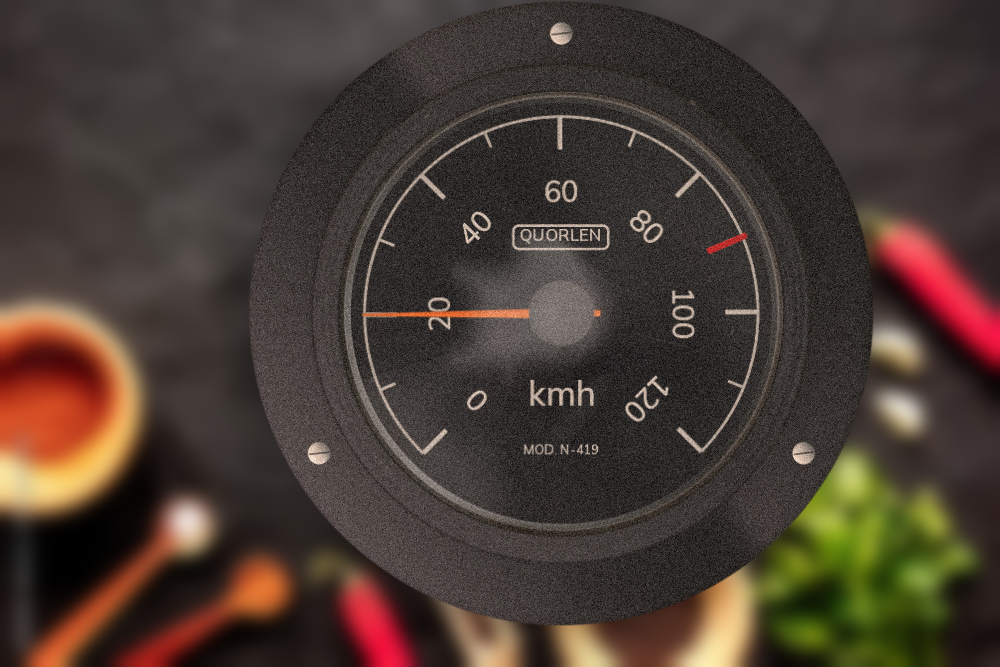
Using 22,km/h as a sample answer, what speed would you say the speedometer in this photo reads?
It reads 20,km/h
